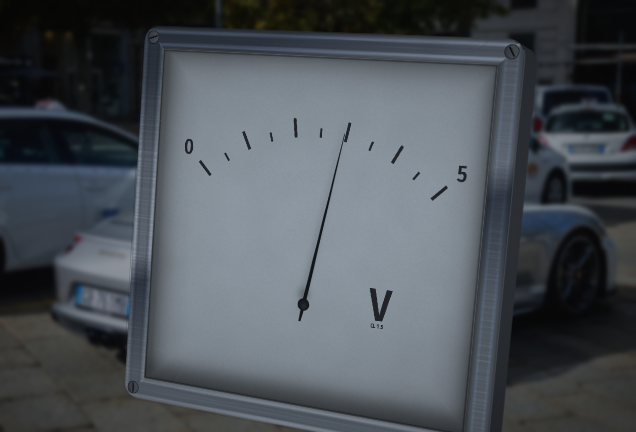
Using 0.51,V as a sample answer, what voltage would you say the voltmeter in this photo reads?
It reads 3,V
